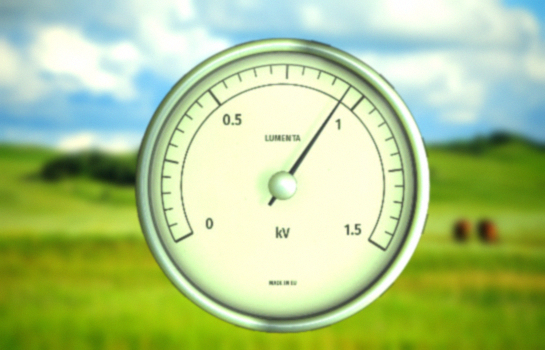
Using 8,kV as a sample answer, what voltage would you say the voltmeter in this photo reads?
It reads 0.95,kV
